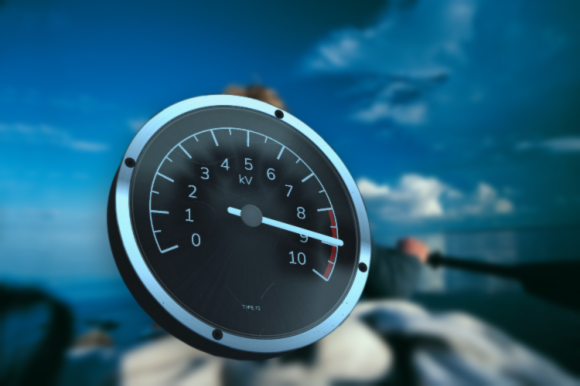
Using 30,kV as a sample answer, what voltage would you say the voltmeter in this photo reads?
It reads 9,kV
